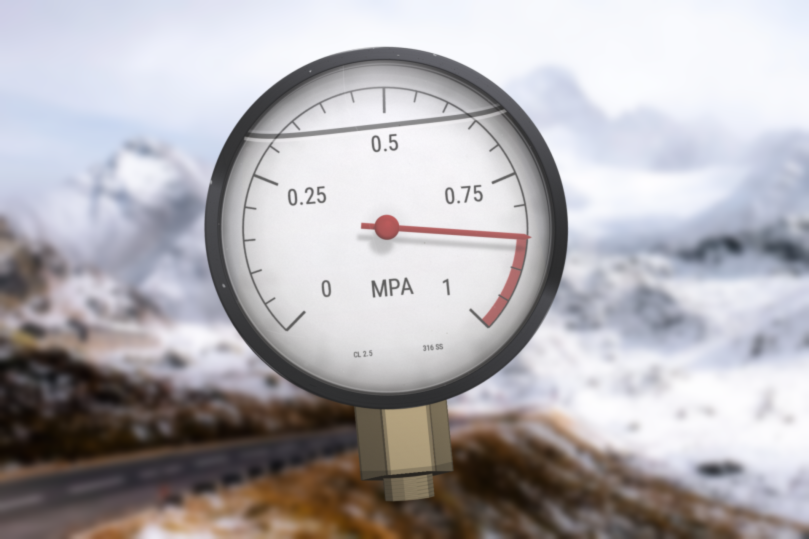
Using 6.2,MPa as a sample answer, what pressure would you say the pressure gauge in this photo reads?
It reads 0.85,MPa
